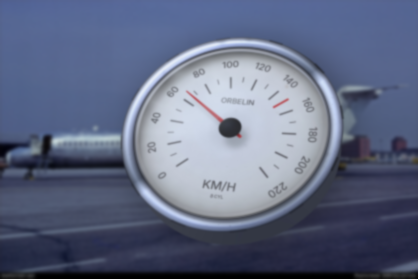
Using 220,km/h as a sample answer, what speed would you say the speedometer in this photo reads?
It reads 65,km/h
